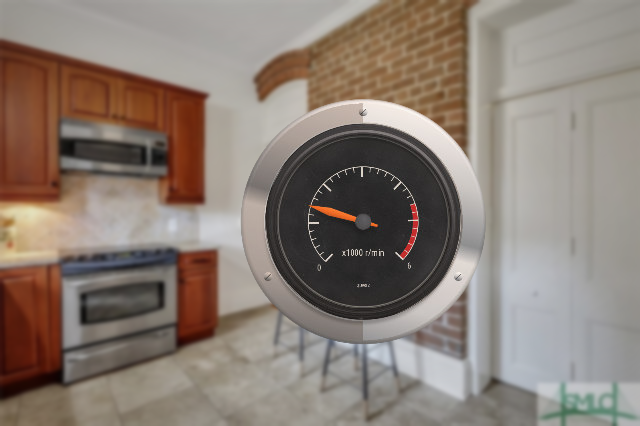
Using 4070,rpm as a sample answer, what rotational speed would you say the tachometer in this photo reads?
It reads 1400,rpm
